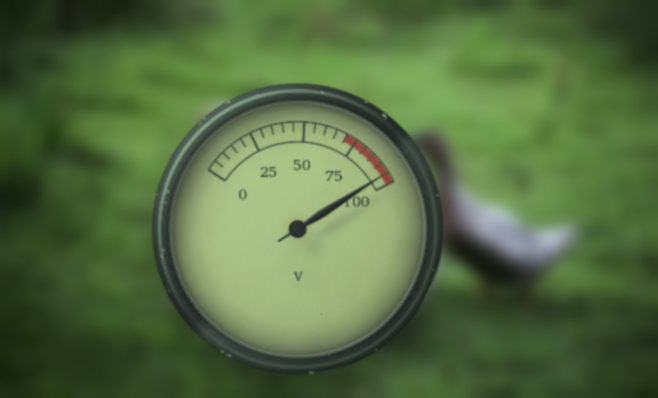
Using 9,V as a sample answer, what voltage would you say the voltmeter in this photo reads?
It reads 95,V
